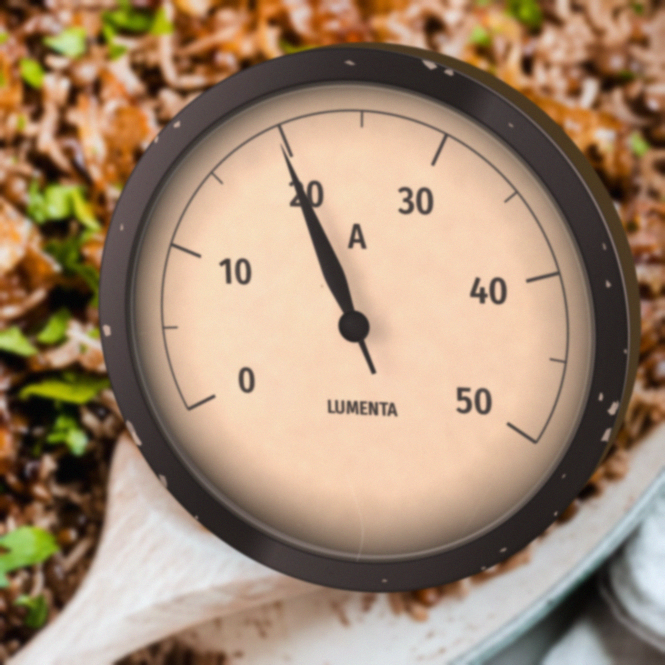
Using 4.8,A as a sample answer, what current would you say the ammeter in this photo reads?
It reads 20,A
